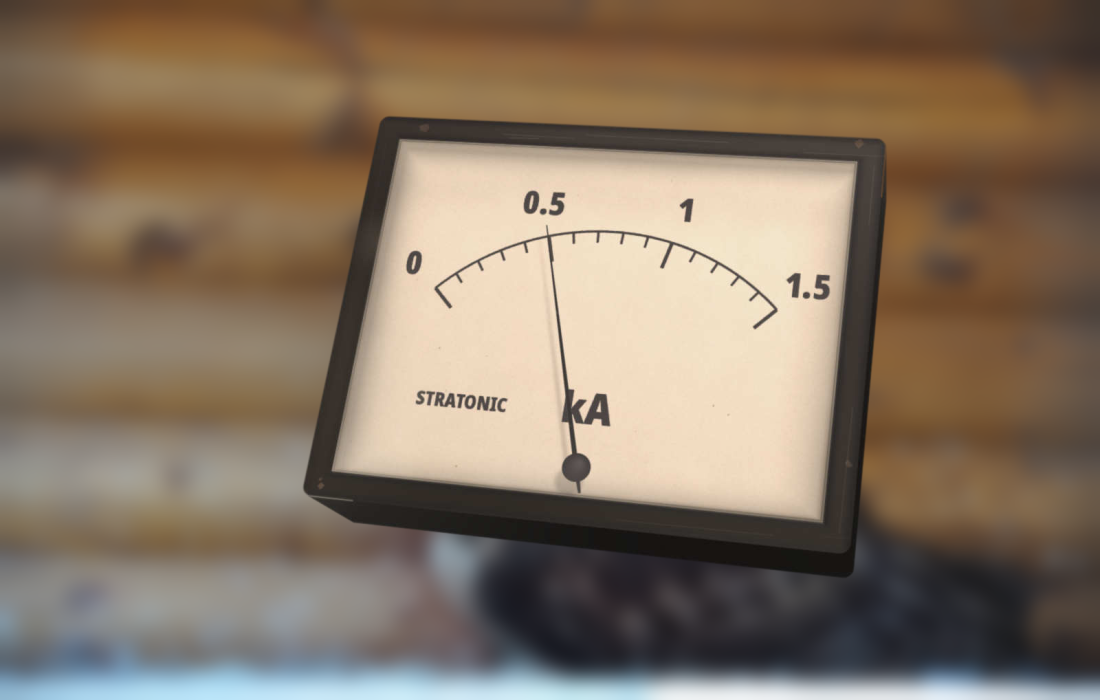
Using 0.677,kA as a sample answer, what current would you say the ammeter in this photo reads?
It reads 0.5,kA
